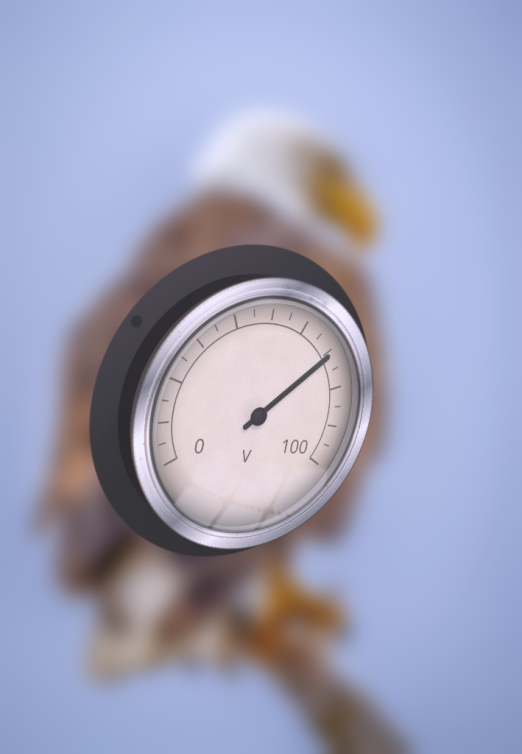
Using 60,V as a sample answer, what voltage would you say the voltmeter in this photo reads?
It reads 70,V
